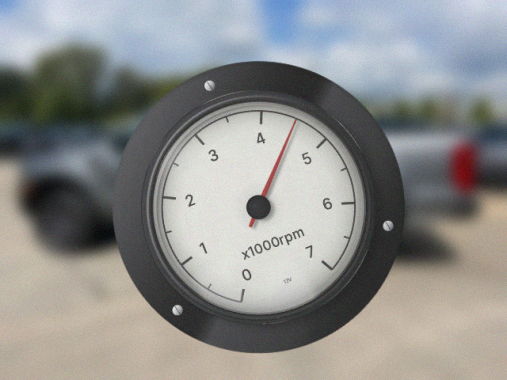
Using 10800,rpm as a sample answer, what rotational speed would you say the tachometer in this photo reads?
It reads 4500,rpm
